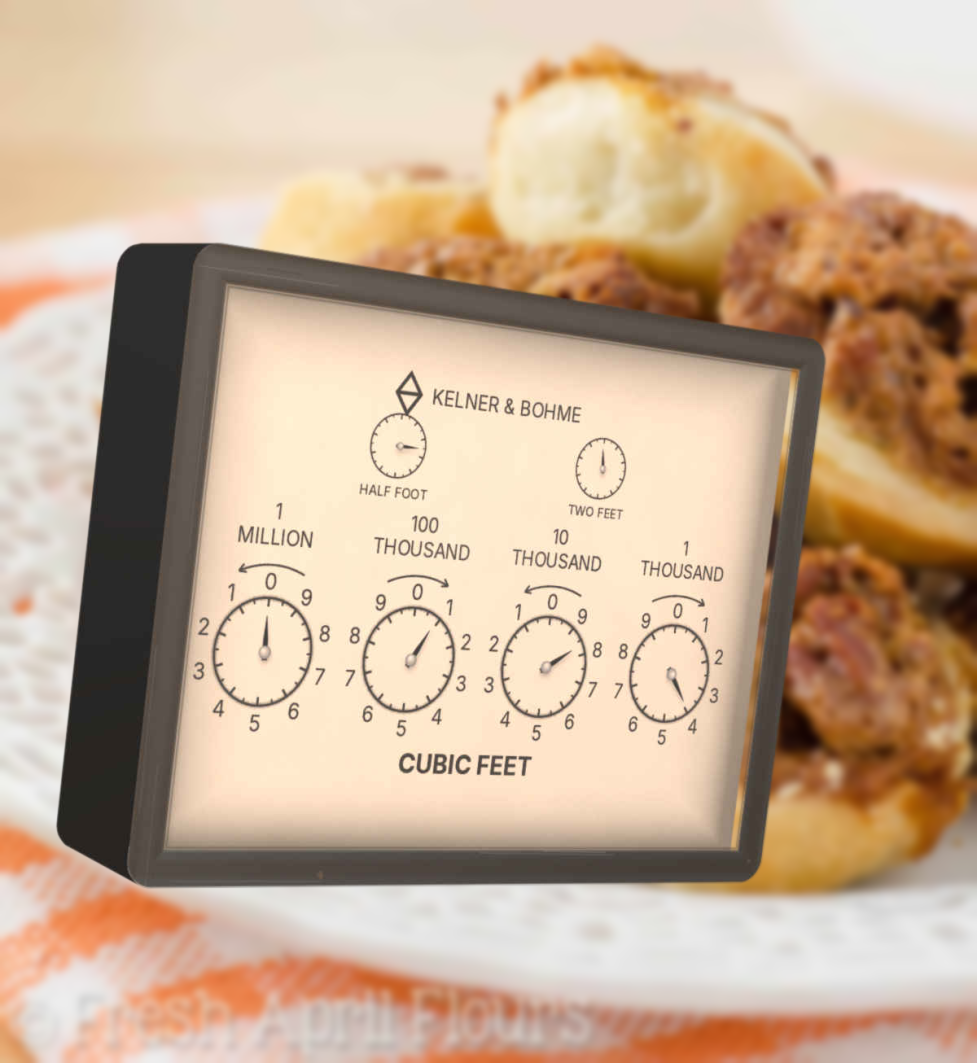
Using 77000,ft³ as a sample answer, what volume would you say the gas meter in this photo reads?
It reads 8400,ft³
